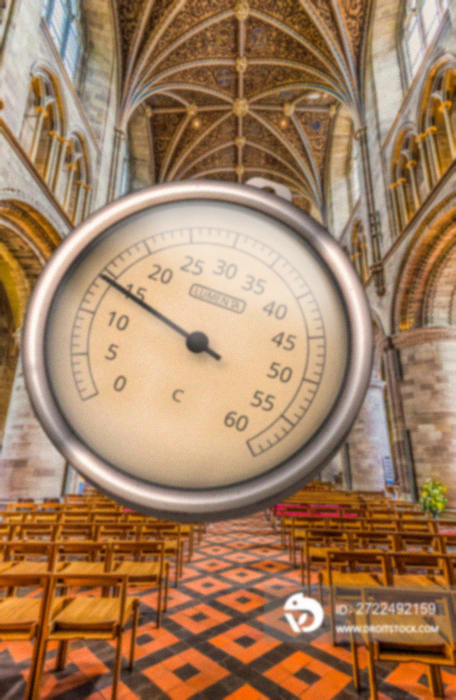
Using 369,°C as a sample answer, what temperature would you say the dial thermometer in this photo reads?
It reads 14,°C
